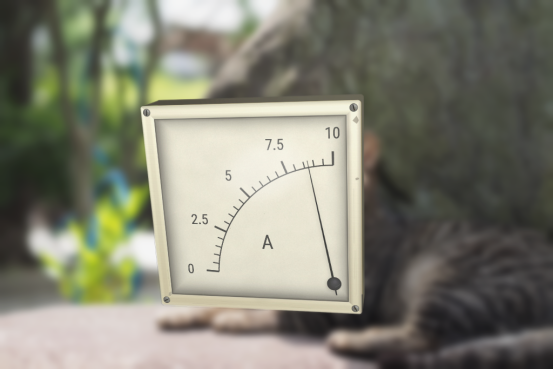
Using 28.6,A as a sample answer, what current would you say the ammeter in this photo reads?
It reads 8.75,A
